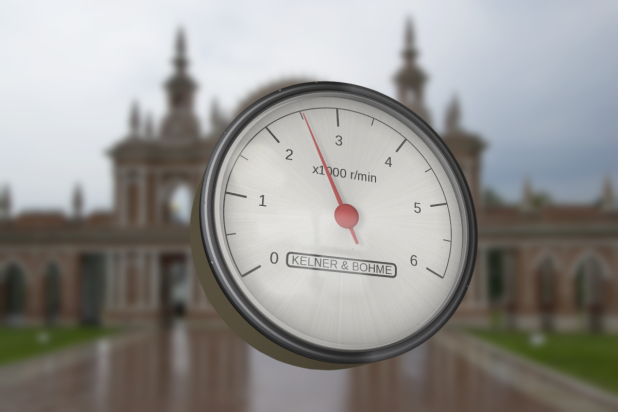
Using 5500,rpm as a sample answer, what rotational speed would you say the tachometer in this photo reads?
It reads 2500,rpm
